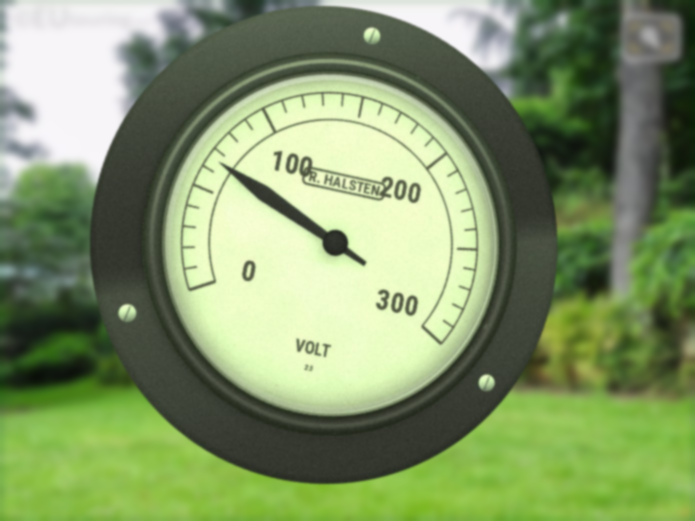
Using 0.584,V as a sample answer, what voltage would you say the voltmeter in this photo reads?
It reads 65,V
